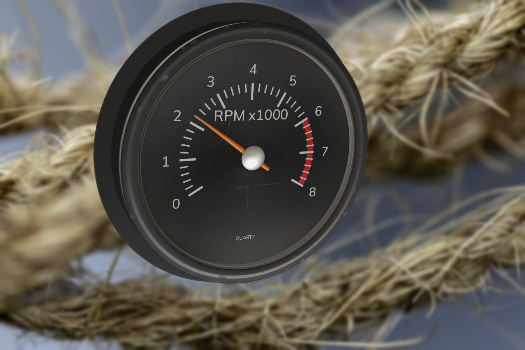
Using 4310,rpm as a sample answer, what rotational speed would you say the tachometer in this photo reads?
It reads 2200,rpm
